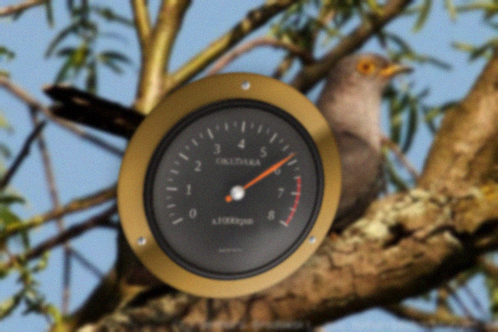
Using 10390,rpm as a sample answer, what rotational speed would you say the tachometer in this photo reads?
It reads 5750,rpm
